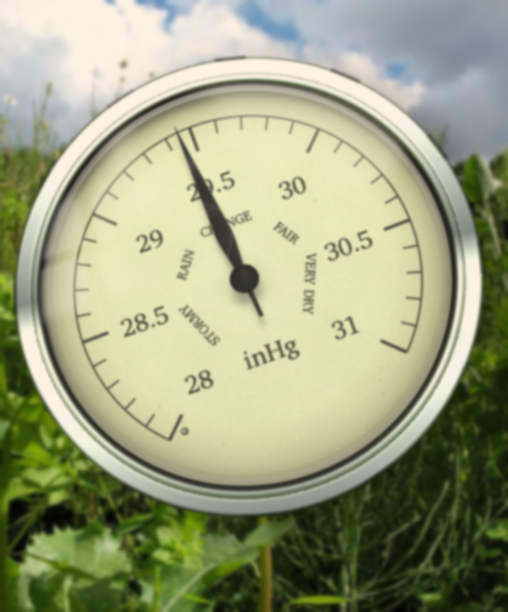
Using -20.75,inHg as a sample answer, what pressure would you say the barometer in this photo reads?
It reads 29.45,inHg
